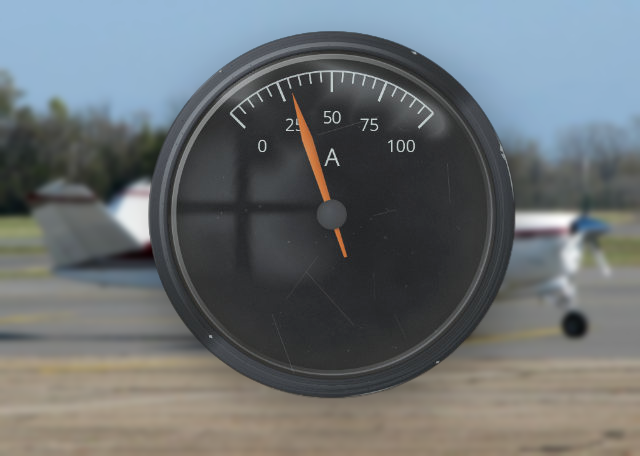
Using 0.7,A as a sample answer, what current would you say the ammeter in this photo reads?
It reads 30,A
